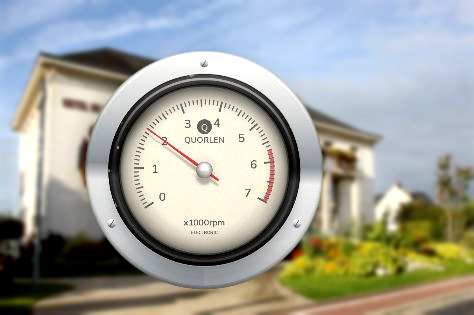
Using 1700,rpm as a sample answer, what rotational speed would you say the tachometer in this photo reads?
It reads 2000,rpm
